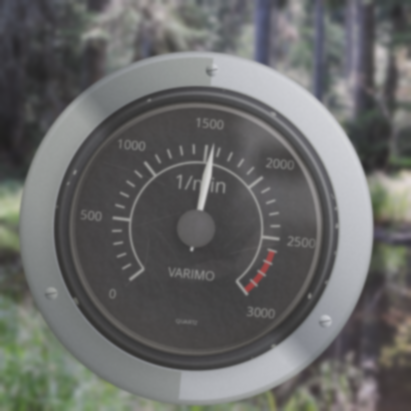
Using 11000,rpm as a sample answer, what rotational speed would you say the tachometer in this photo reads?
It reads 1550,rpm
